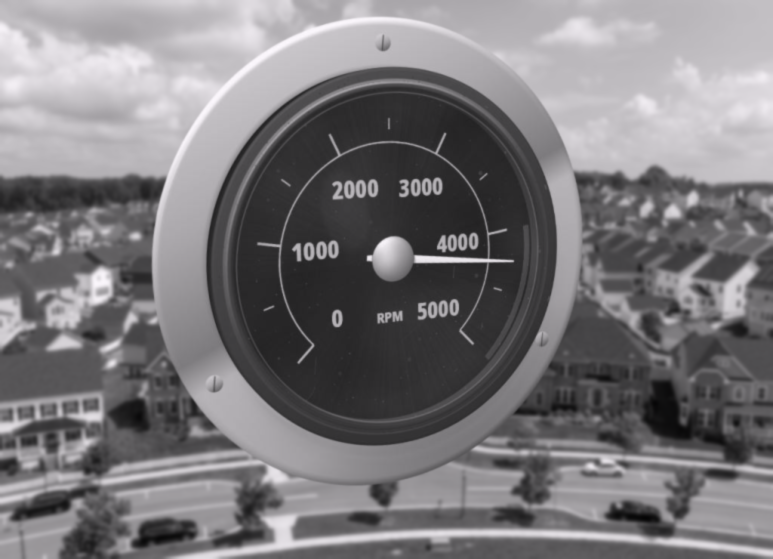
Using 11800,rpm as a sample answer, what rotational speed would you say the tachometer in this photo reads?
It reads 4250,rpm
